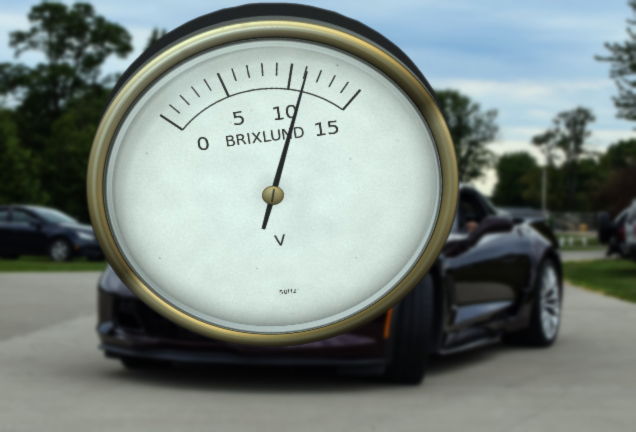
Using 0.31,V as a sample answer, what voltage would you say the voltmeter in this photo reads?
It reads 11,V
